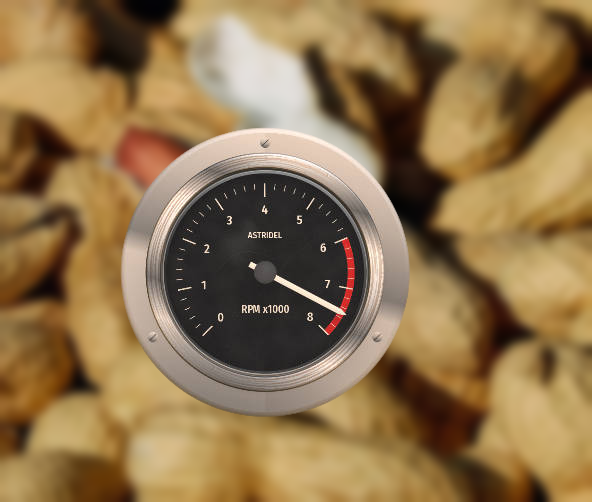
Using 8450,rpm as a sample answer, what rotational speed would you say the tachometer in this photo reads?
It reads 7500,rpm
